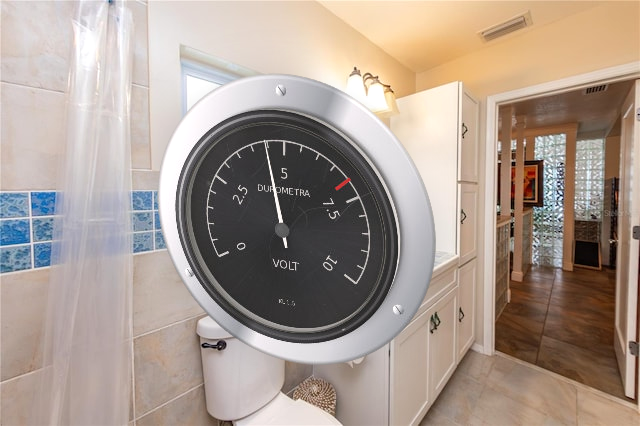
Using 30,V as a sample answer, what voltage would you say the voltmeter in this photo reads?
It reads 4.5,V
